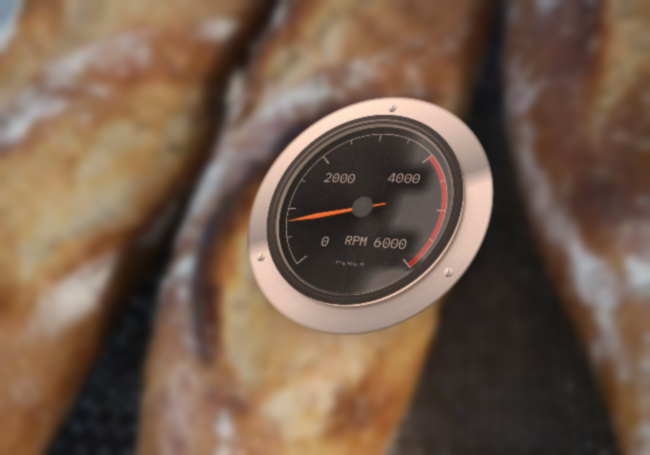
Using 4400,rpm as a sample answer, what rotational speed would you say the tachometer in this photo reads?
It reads 750,rpm
